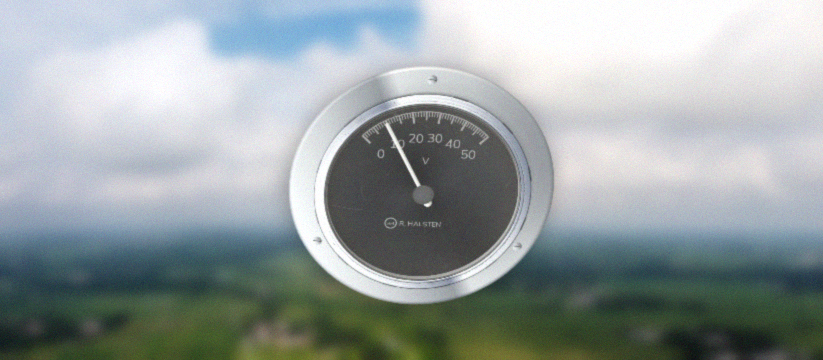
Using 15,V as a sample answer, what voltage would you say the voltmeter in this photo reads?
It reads 10,V
